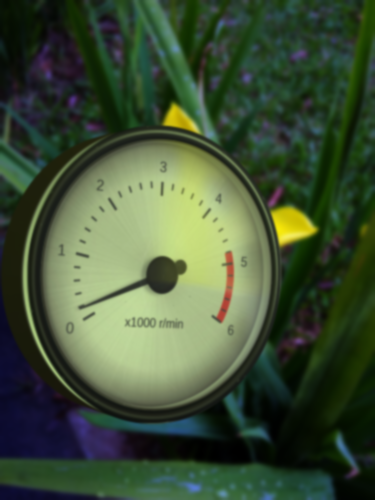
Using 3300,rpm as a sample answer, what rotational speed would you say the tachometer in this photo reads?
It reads 200,rpm
